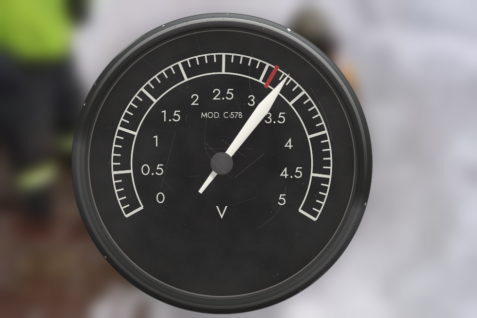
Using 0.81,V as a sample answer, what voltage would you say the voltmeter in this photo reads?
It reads 3.25,V
